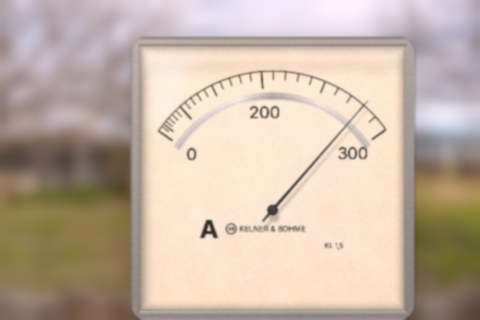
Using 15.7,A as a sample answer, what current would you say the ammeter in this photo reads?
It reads 280,A
